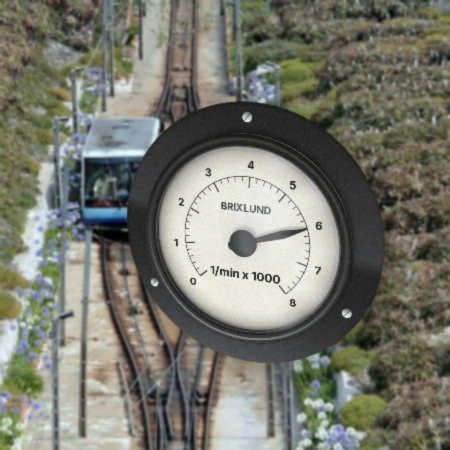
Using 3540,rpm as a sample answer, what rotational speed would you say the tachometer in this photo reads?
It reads 6000,rpm
